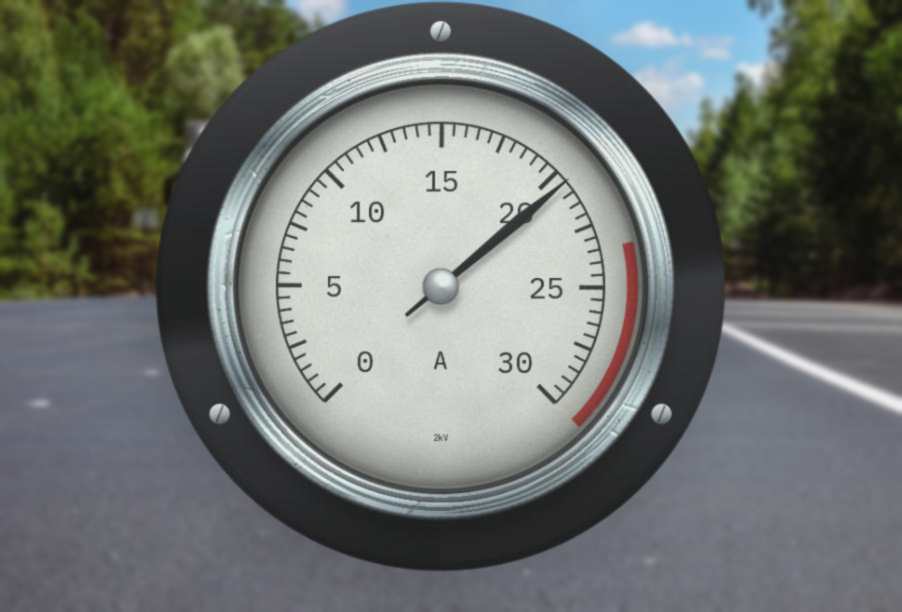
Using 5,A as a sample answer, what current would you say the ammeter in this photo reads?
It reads 20.5,A
